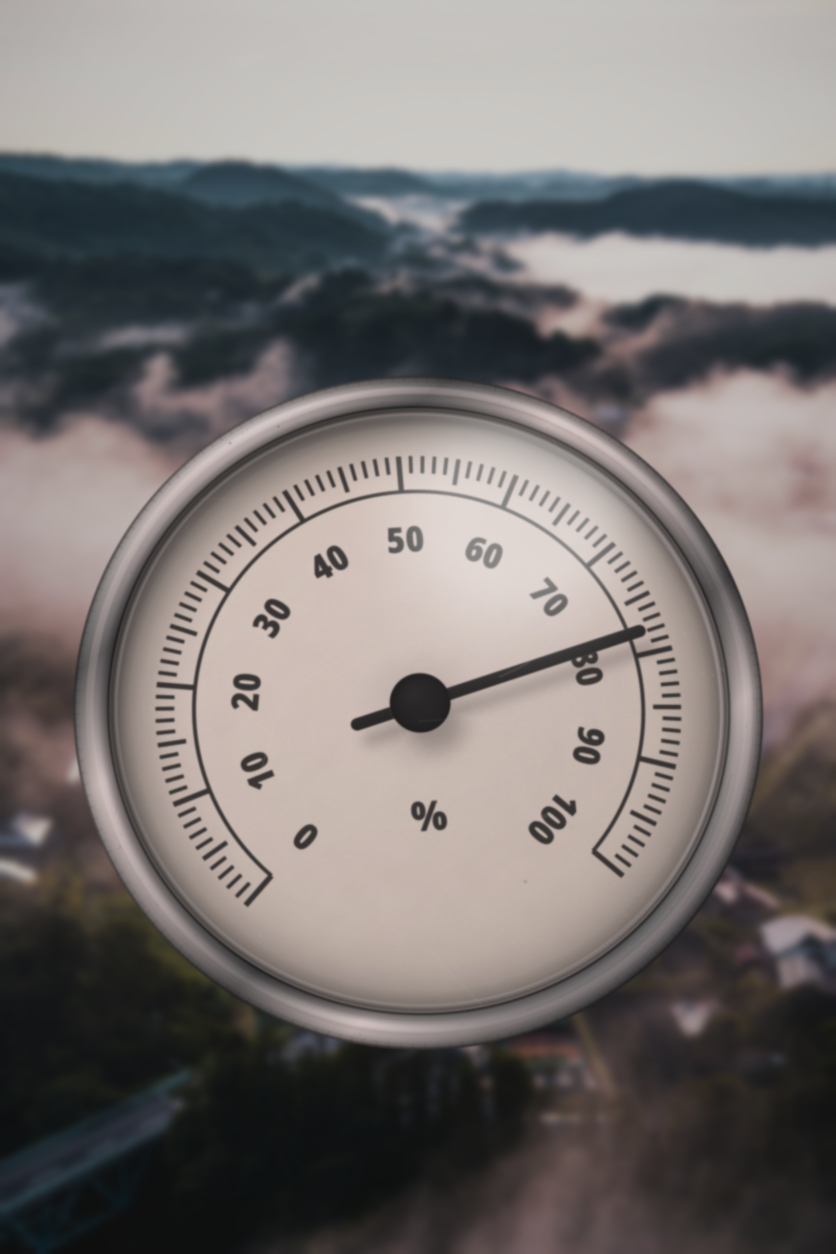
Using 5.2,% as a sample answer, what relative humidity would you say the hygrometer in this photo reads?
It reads 78,%
